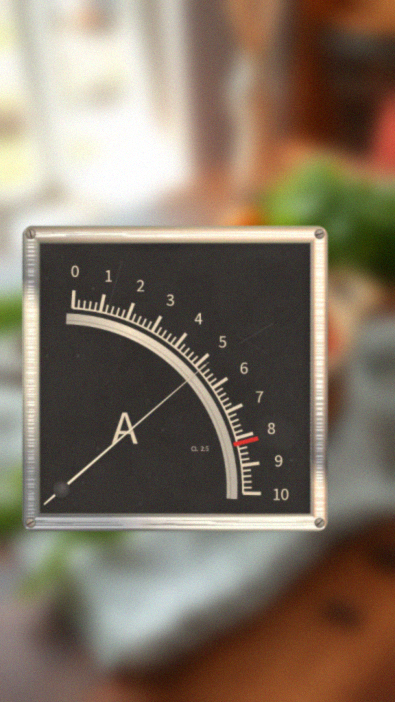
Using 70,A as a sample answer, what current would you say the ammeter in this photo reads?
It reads 5.2,A
